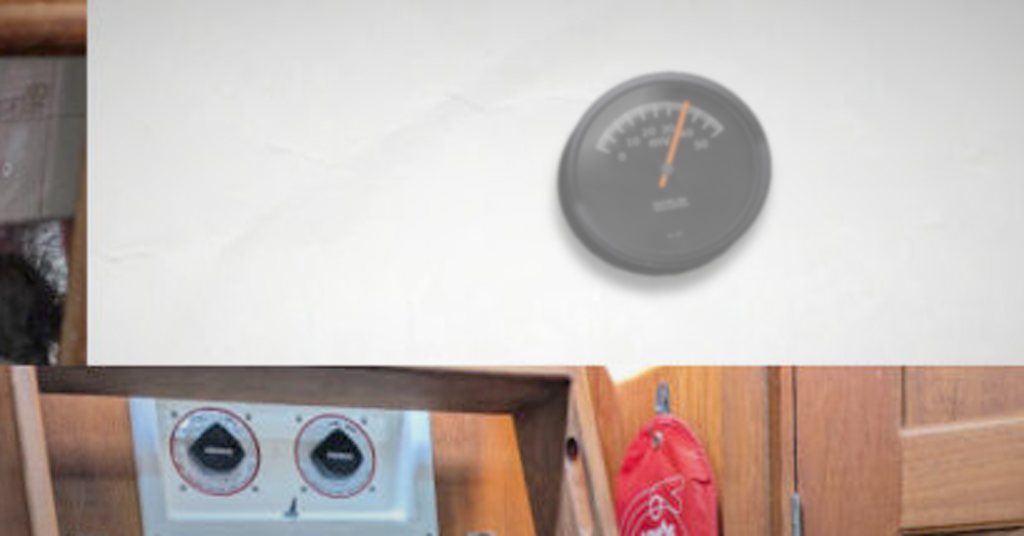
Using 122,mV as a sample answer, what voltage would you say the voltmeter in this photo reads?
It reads 35,mV
